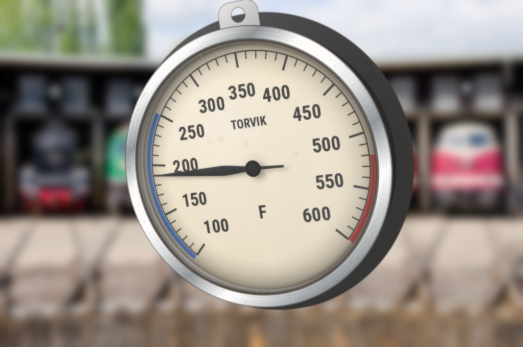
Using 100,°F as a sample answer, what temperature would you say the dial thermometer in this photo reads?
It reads 190,°F
